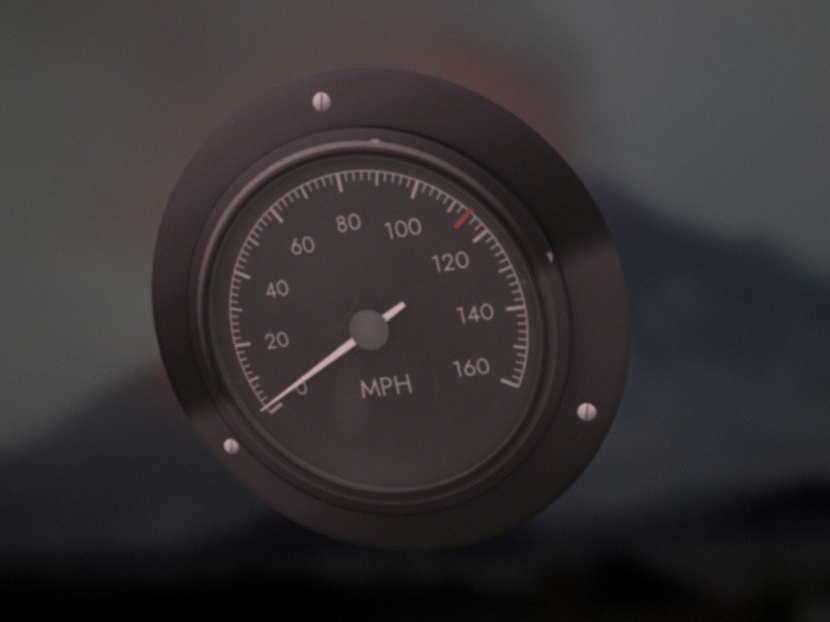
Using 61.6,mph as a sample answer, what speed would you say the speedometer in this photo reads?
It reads 2,mph
